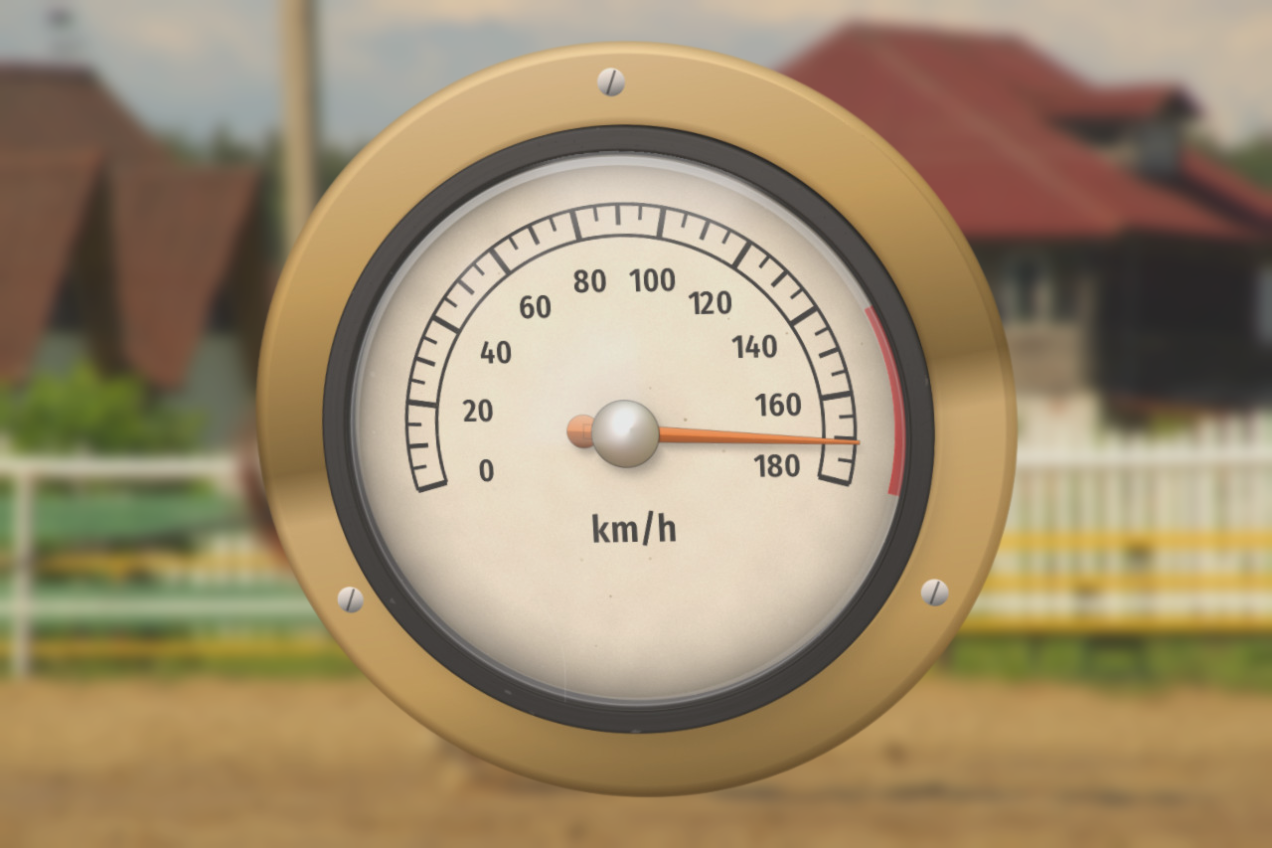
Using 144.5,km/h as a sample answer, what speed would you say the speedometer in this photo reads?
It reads 170,km/h
